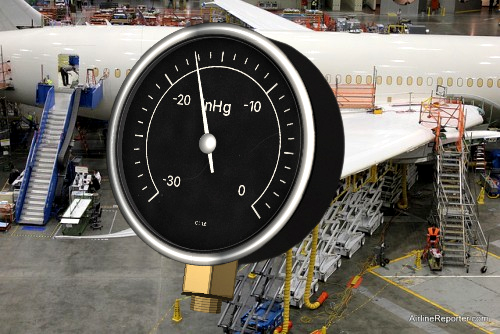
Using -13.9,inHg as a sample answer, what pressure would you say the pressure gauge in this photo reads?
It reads -17,inHg
